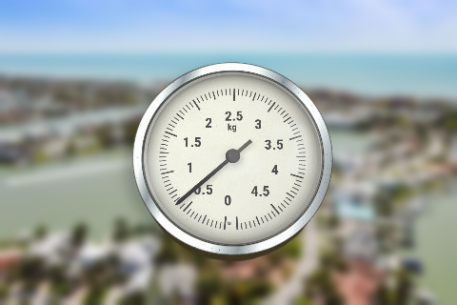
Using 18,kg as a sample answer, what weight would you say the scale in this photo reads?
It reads 0.6,kg
